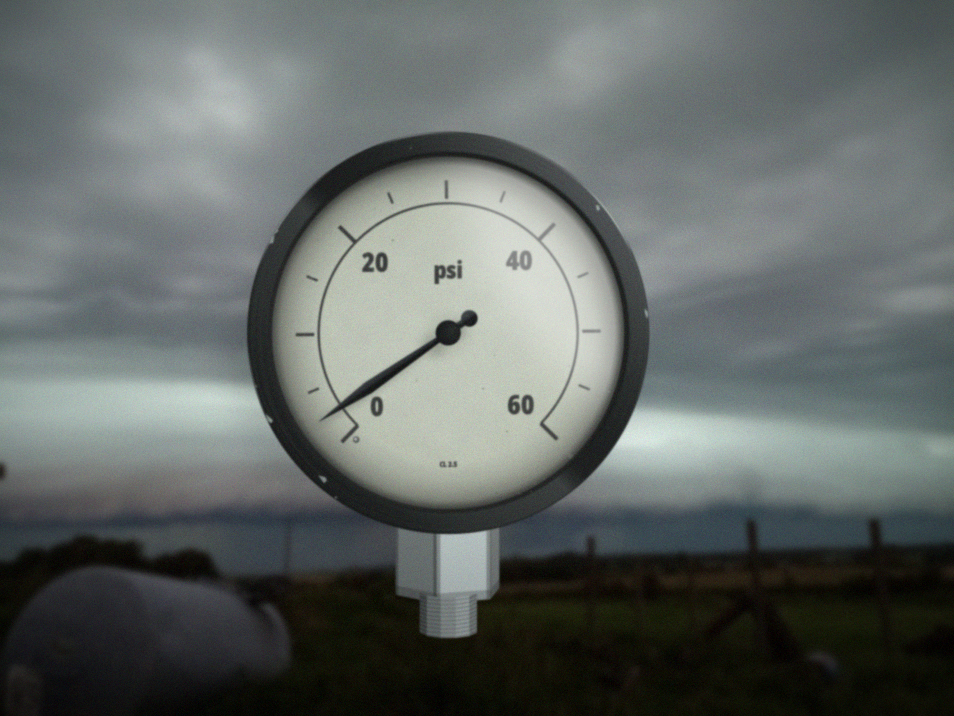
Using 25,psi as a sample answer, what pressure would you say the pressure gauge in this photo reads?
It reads 2.5,psi
